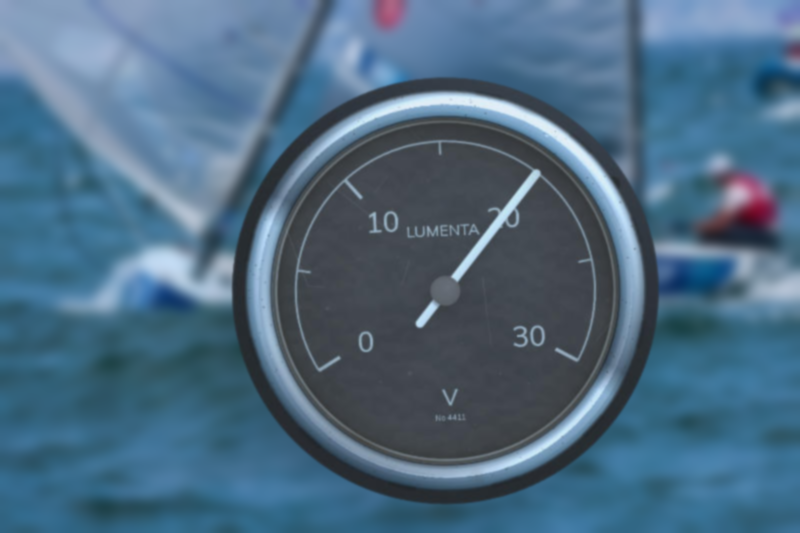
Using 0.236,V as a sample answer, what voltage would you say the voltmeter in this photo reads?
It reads 20,V
